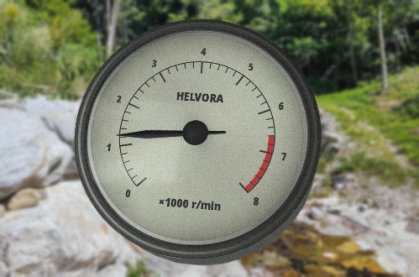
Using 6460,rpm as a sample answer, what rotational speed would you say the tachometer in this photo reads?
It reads 1200,rpm
